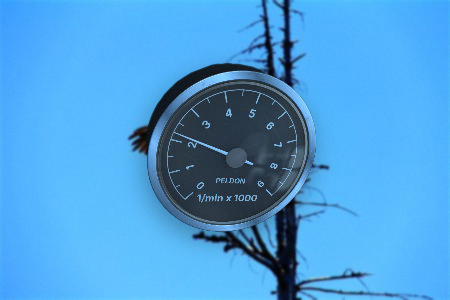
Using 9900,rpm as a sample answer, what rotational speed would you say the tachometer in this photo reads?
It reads 2250,rpm
